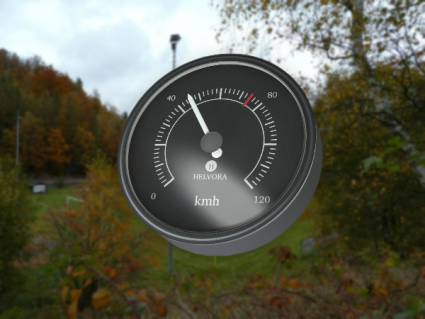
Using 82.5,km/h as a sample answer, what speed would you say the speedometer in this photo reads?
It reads 46,km/h
